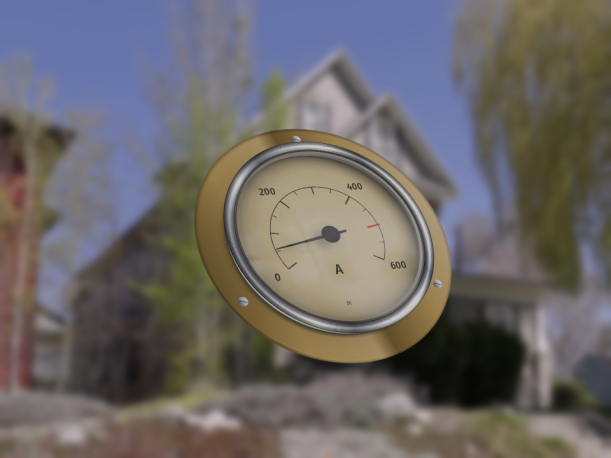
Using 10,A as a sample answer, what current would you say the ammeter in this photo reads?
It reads 50,A
